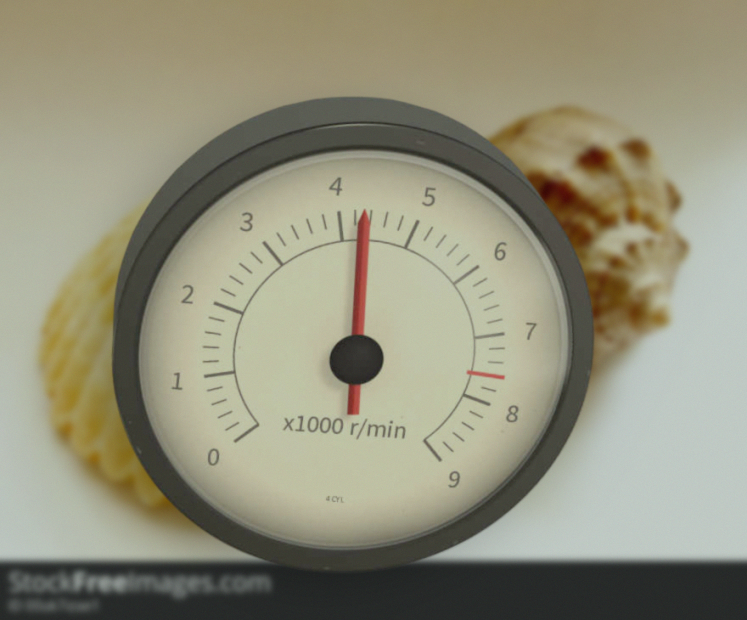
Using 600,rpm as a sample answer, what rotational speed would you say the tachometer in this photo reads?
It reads 4300,rpm
